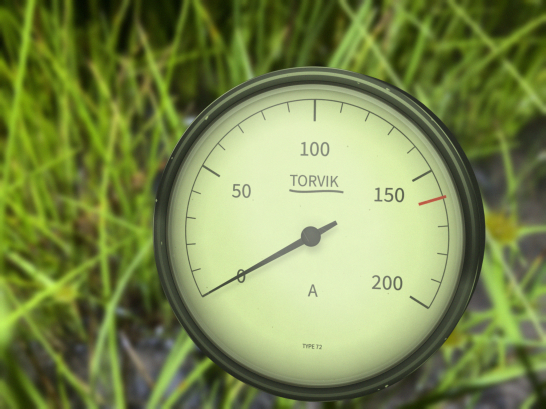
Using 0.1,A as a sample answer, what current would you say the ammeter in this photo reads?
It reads 0,A
